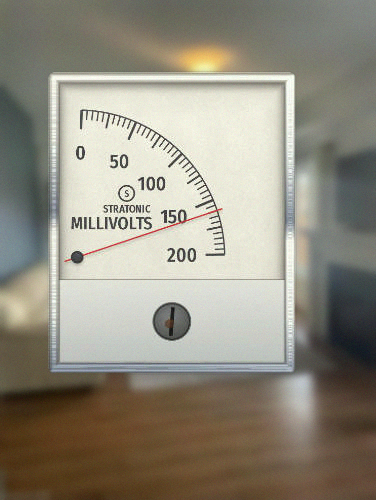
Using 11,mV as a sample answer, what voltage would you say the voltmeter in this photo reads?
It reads 160,mV
